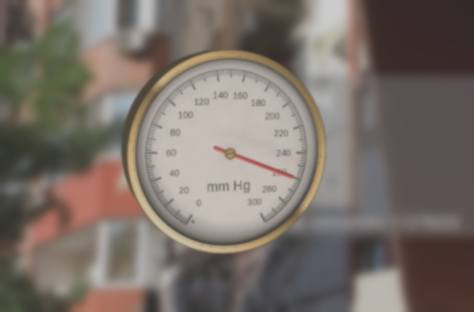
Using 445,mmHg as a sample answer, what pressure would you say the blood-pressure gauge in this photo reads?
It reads 260,mmHg
